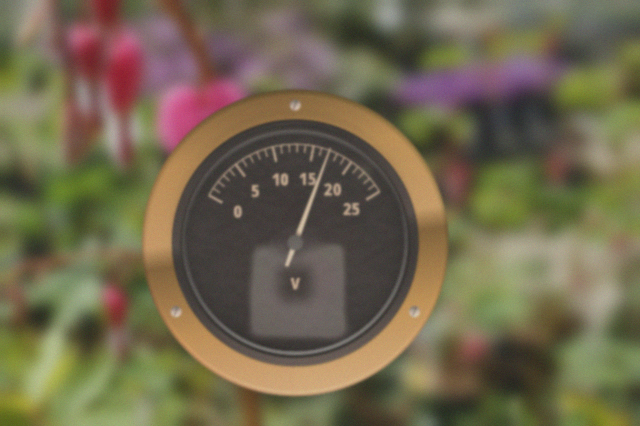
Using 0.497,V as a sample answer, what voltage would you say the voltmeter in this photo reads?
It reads 17,V
